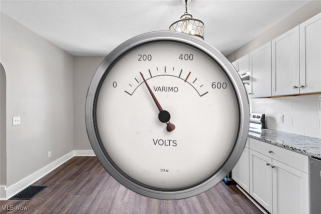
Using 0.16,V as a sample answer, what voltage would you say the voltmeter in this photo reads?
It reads 150,V
